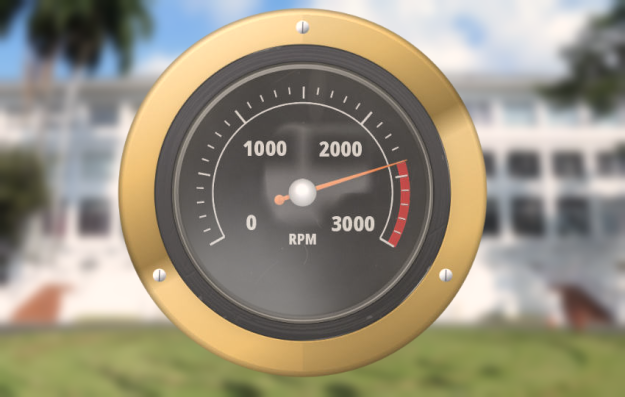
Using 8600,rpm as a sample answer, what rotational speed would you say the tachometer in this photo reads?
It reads 2400,rpm
